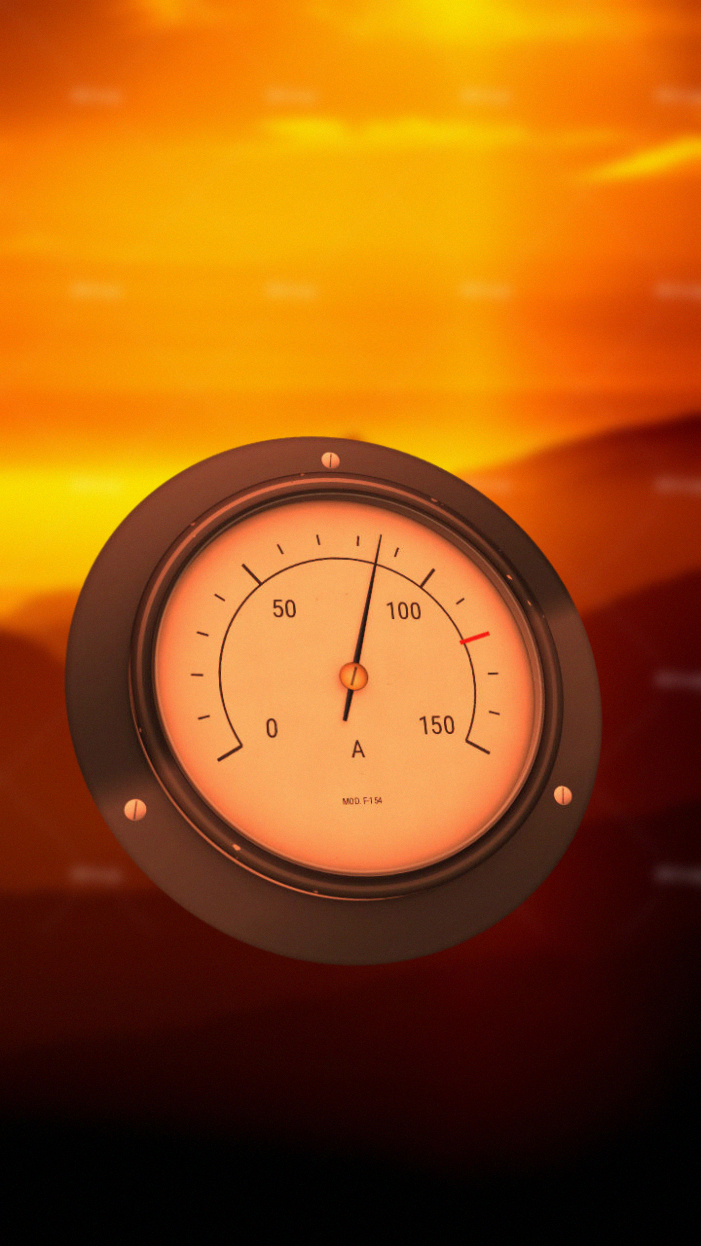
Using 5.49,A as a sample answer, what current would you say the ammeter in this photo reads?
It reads 85,A
